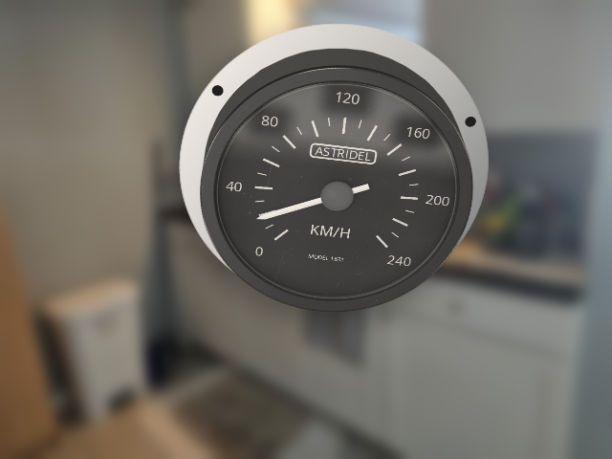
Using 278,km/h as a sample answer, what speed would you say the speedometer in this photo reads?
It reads 20,km/h
